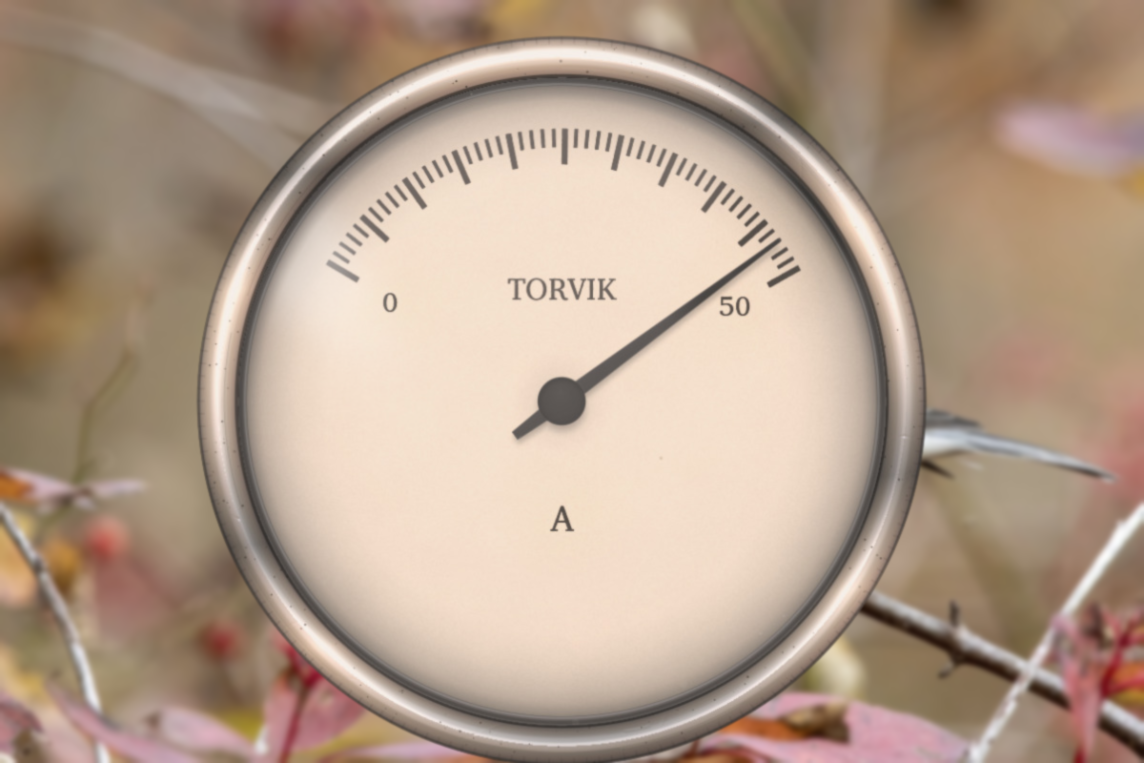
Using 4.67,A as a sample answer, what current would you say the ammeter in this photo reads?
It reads 47,A
